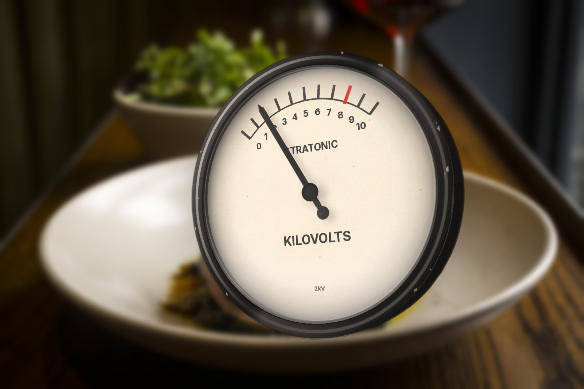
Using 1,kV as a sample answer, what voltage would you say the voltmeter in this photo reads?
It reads 2,kV
